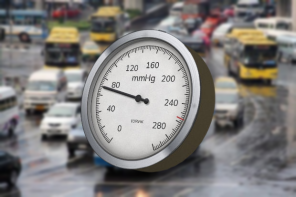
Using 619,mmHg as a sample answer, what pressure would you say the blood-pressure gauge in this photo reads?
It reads 70,mmHg
